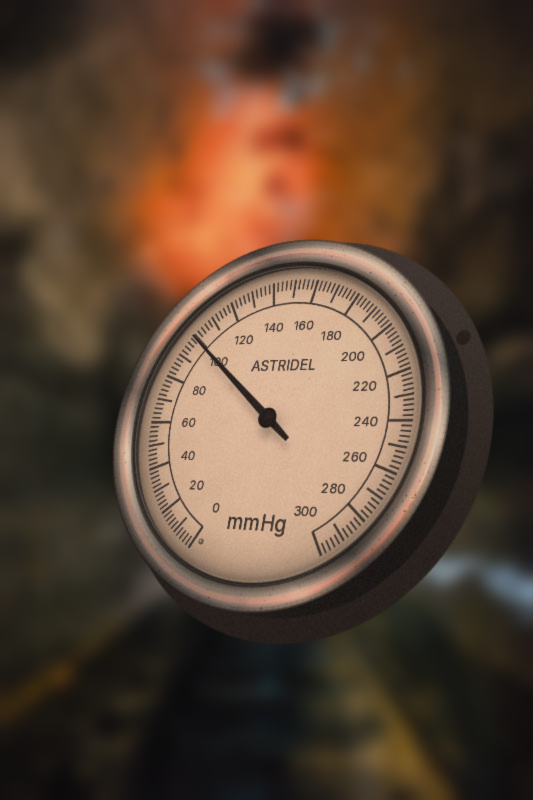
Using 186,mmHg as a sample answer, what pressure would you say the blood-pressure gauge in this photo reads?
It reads 100,mmHg
